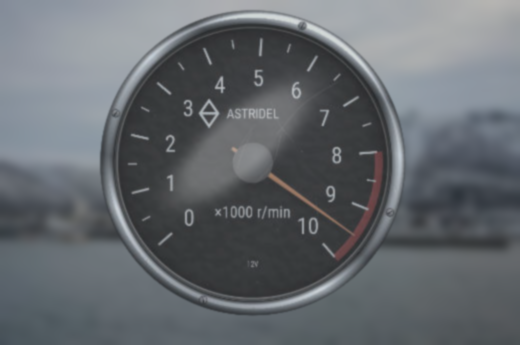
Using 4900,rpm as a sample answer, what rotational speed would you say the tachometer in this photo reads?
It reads 9500,rpm
